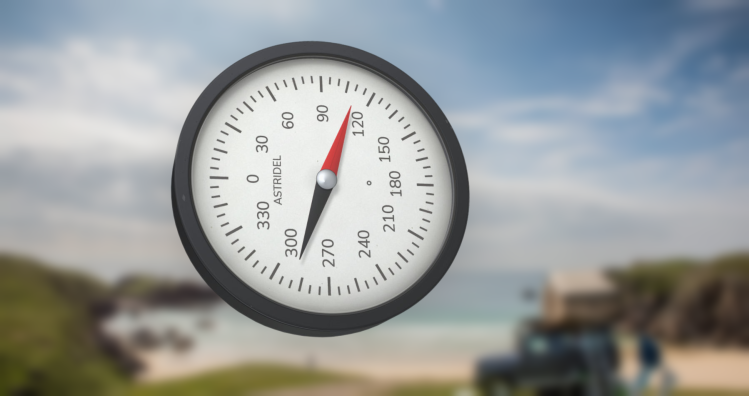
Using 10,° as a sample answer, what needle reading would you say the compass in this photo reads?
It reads 110,°
